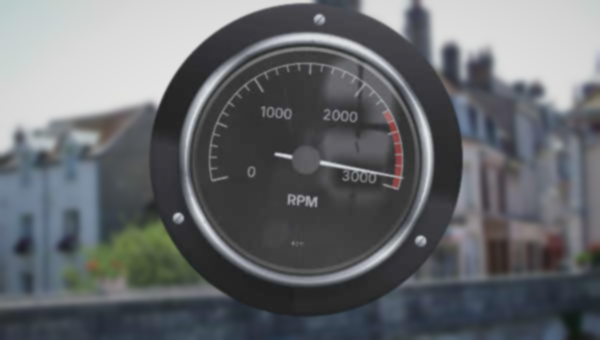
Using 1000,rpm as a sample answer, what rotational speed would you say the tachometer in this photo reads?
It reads 2900,rpm
